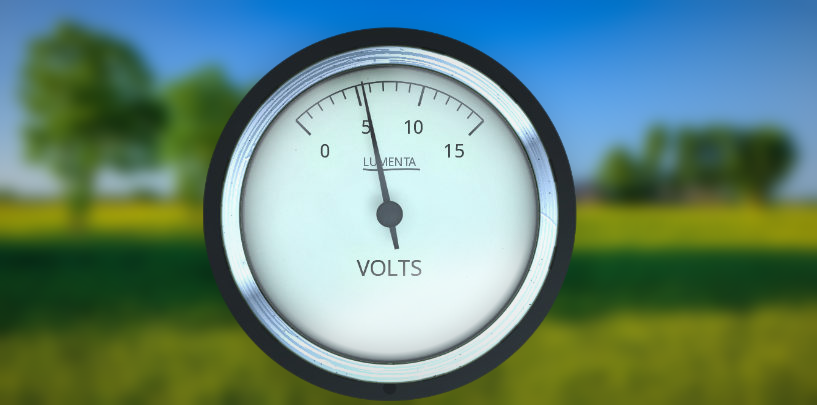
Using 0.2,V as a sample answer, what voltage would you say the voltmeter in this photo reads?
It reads 5.5,V
